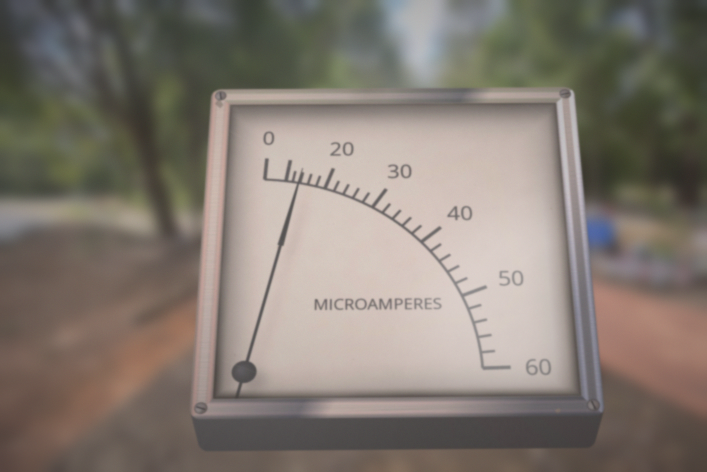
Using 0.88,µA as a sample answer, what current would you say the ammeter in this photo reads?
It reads 14,µA
